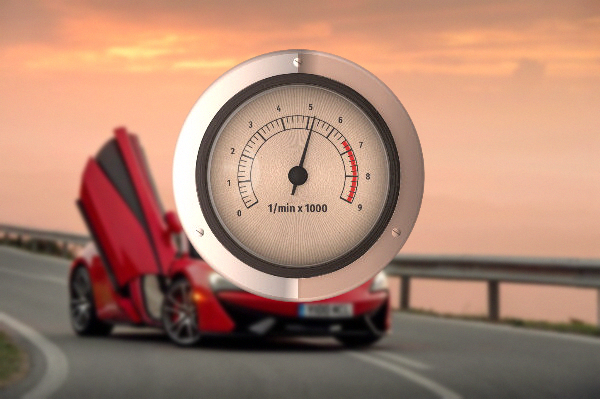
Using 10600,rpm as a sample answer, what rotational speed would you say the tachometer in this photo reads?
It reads 5200,rpm
